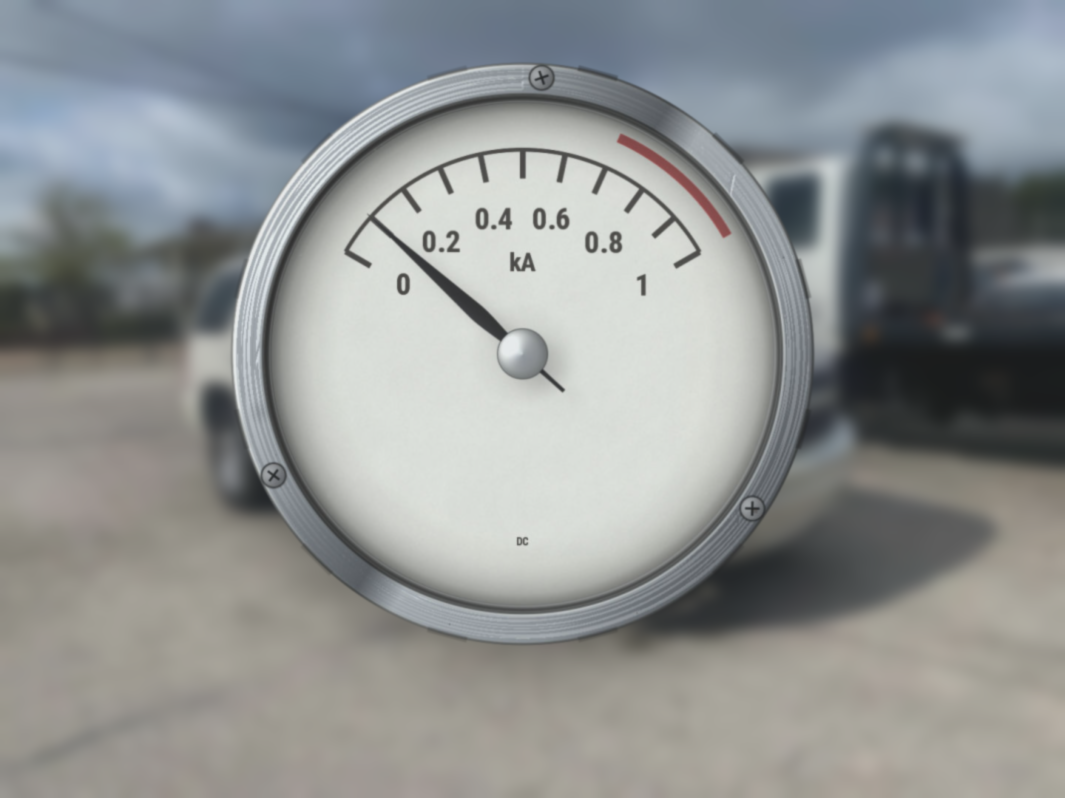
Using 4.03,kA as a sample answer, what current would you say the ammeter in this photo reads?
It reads 0.1,kA
